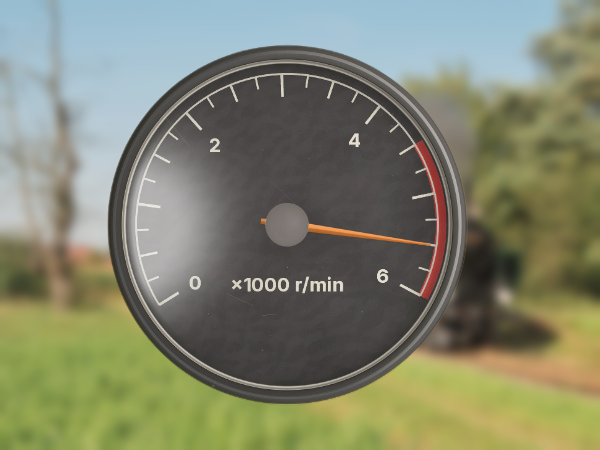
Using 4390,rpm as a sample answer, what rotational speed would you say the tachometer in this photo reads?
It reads 5500,rpm
